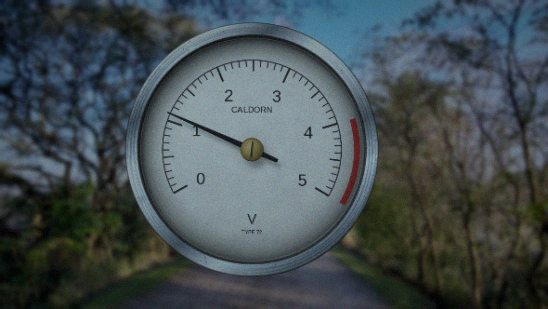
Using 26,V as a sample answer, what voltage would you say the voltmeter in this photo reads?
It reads 1.1,V
